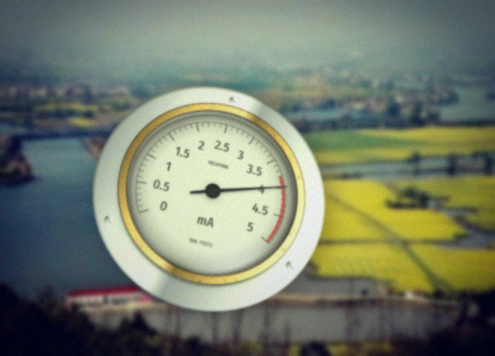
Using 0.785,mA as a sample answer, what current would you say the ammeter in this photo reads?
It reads 4,mA
